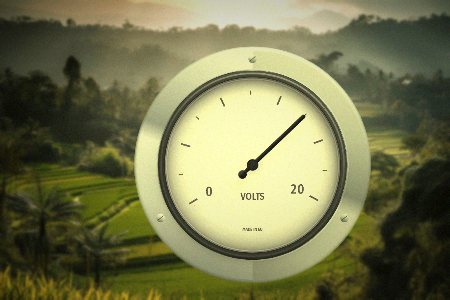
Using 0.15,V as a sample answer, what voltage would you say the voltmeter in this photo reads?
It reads 14,V
